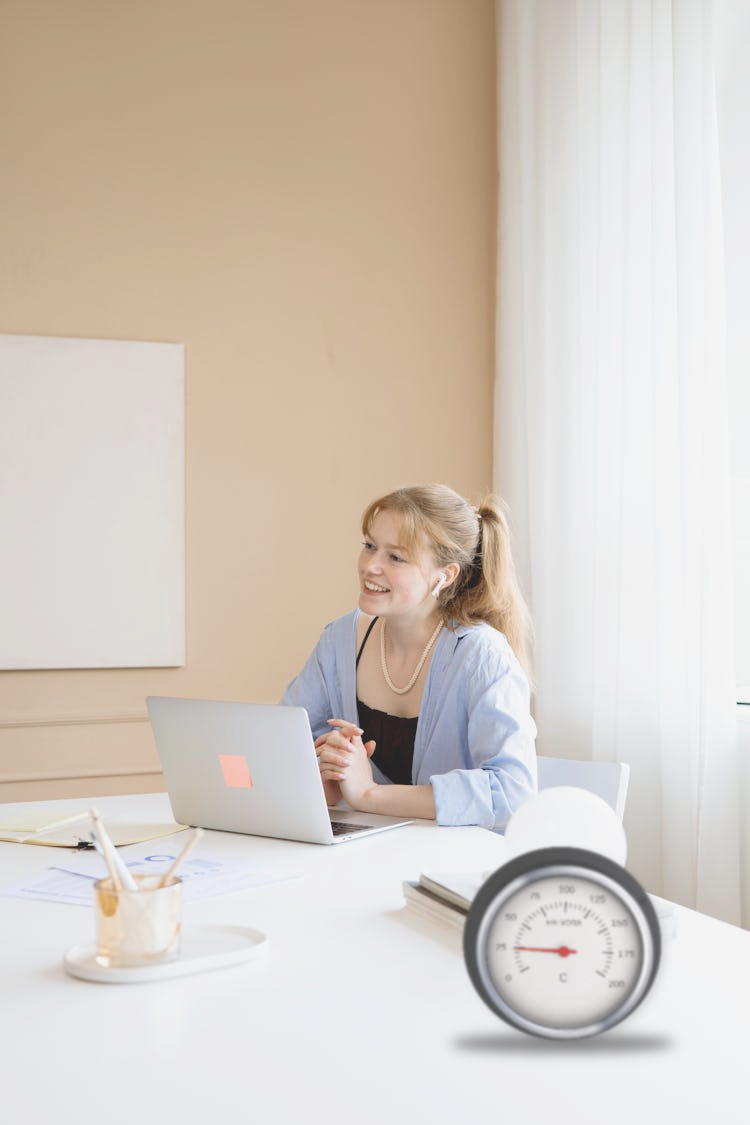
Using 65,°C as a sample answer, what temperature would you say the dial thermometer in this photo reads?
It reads 25,°C
